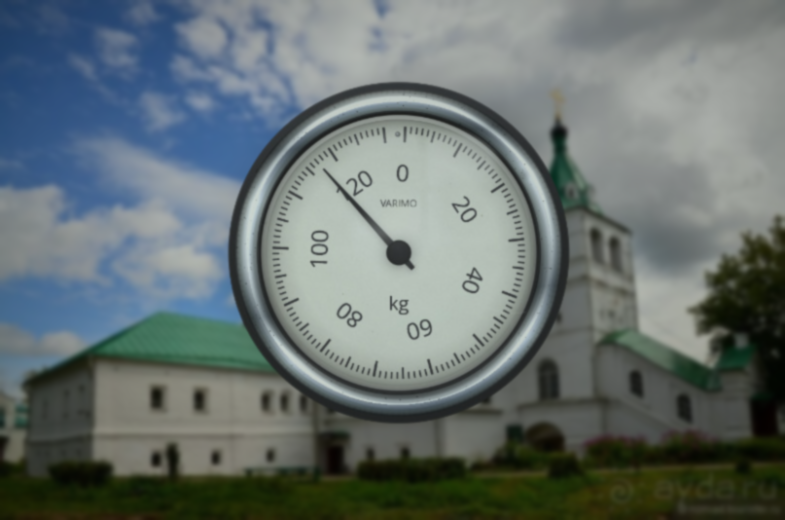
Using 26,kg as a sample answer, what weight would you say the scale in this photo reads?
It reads 117,kg
